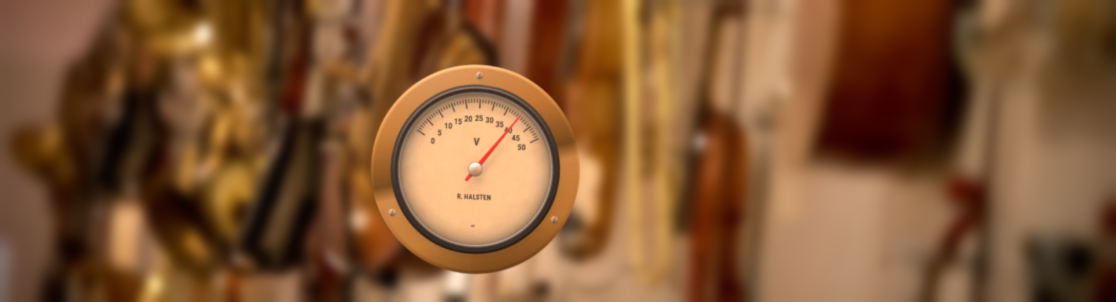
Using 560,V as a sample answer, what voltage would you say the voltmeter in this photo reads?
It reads 40,V
